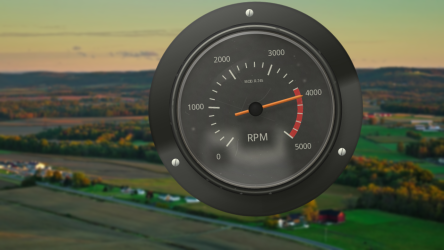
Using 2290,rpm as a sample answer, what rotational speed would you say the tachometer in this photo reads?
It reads 4000,rpm
